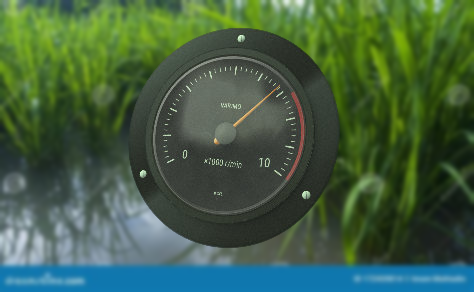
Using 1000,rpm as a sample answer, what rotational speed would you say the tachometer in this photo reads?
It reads 6800,rpm
